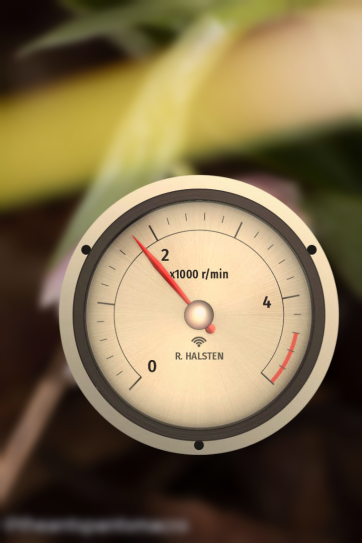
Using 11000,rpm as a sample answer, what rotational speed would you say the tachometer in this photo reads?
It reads 1800,rpm
